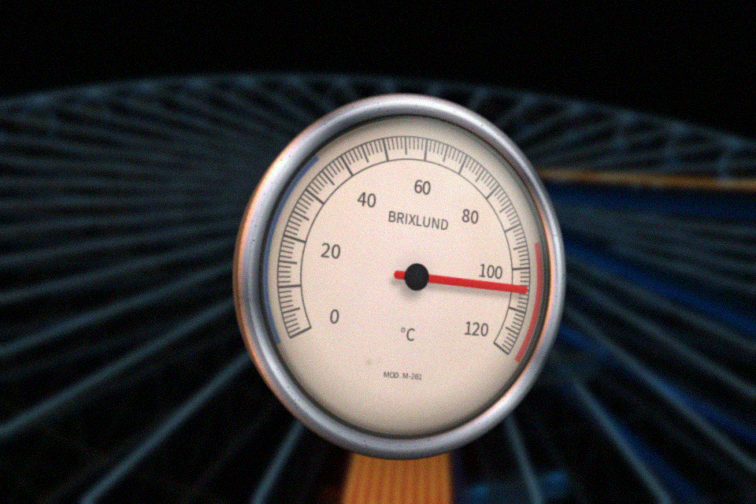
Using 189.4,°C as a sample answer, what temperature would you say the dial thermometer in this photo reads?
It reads 105,°C
